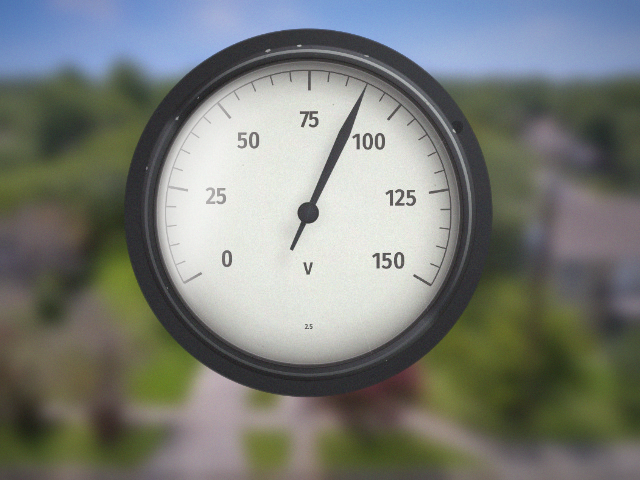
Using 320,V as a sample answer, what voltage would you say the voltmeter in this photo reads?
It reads 90,V
